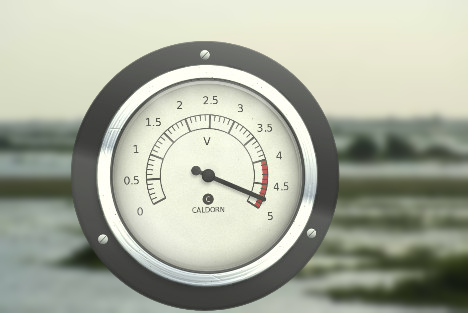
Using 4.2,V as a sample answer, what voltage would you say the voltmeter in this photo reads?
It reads 4.8,V
